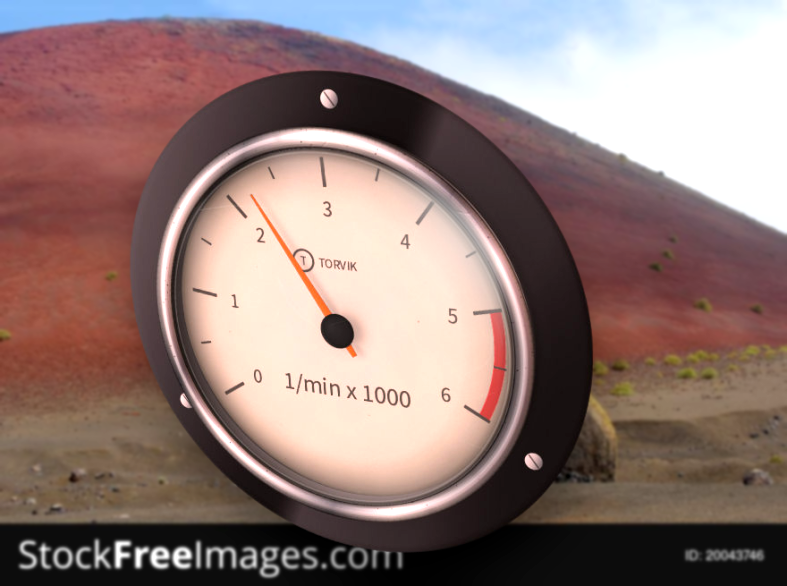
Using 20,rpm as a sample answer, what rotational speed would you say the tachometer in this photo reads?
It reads 2250,rpm
